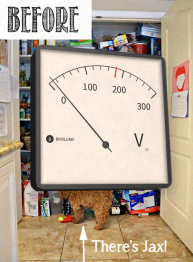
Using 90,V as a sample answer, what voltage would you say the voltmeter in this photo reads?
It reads 10,V
